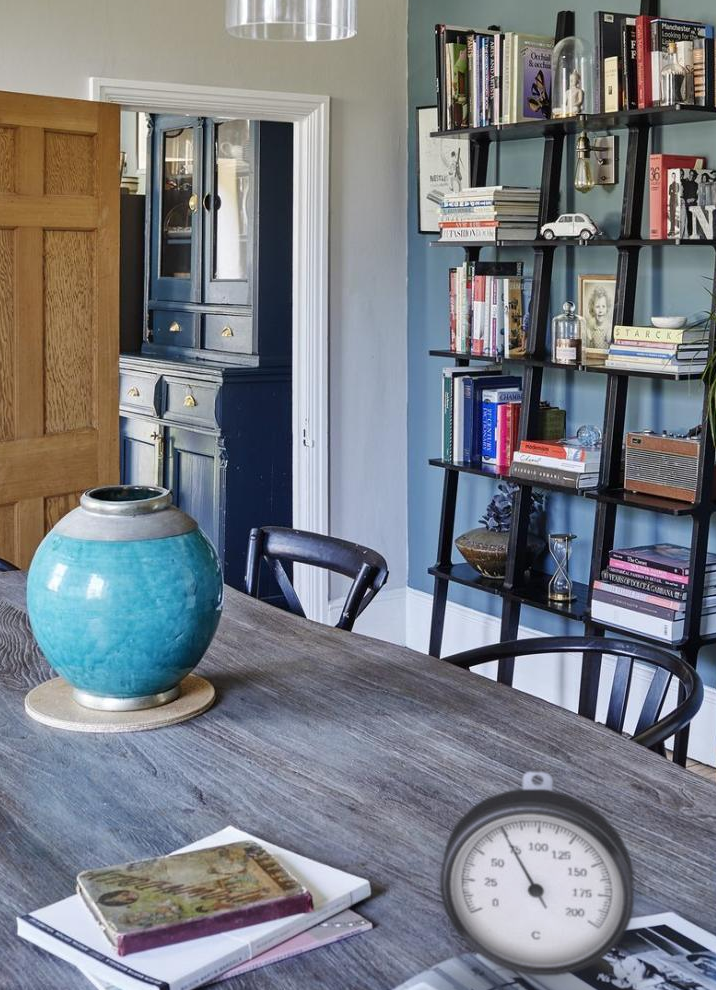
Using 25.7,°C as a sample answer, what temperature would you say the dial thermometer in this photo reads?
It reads 75,°C
